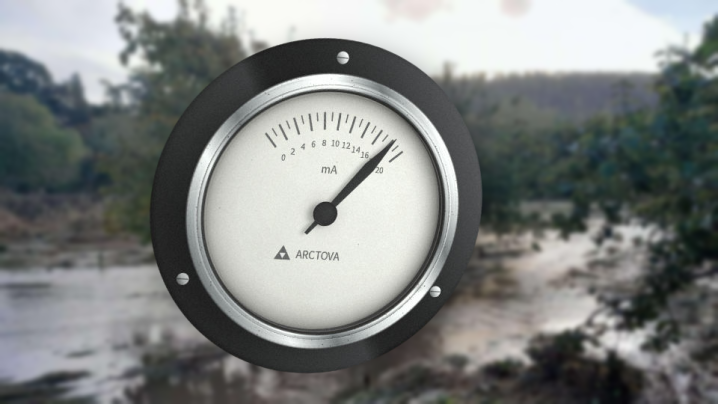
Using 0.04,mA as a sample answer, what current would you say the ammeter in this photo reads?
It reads 18,mA
